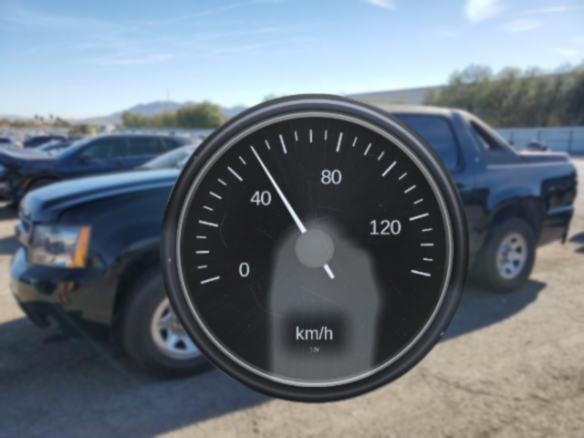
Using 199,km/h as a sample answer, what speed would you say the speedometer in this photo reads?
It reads 50,km/h
